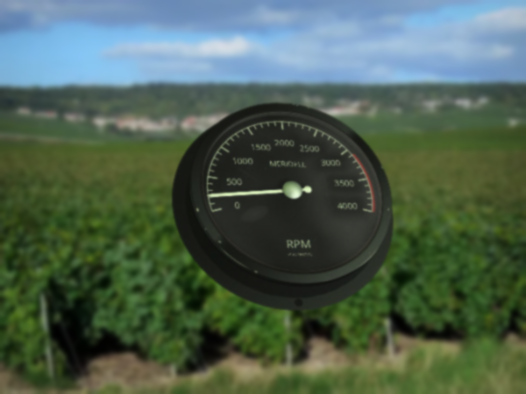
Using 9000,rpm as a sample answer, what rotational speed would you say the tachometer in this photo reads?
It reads 200,rpm
